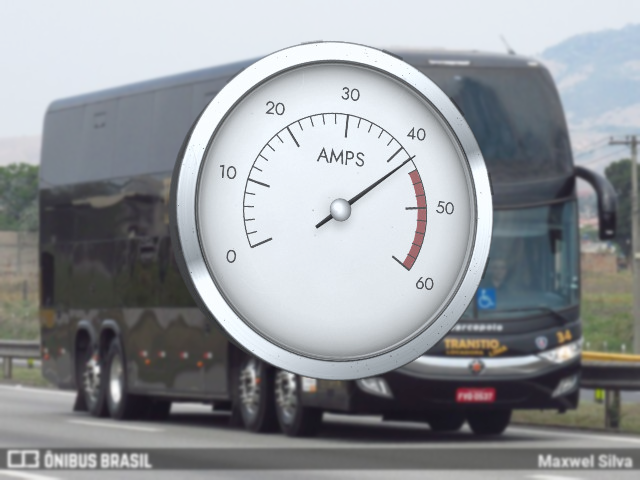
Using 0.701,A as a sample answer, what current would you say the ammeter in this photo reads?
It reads 42,A
